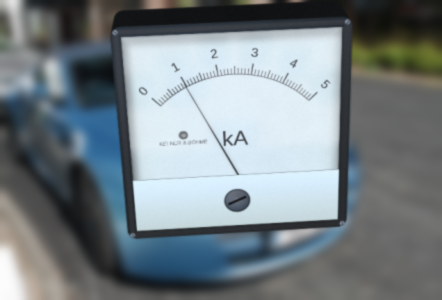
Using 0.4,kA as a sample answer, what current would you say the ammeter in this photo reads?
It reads 1,kA
